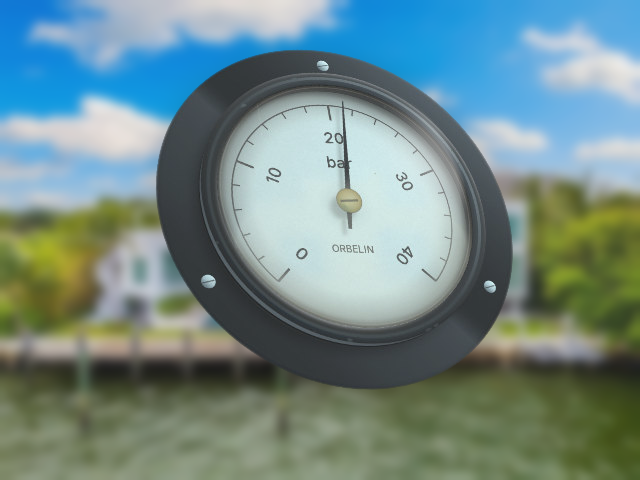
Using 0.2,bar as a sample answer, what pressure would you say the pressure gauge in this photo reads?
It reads 21,bar
